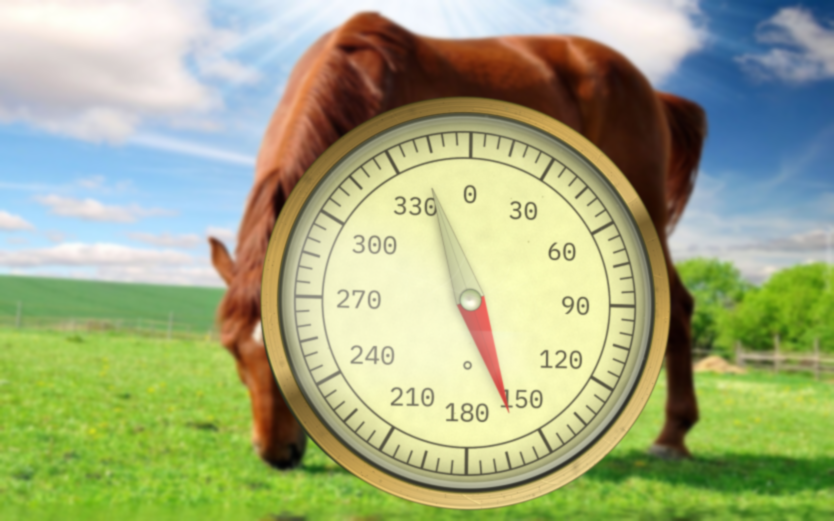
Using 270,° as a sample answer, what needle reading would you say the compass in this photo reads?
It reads 160,°
